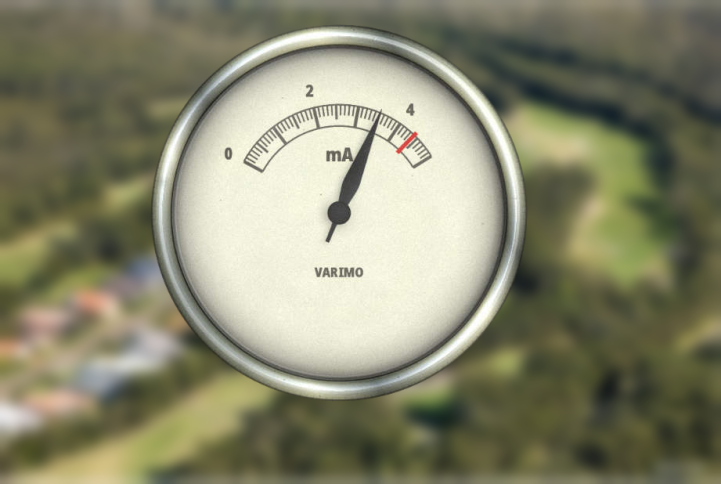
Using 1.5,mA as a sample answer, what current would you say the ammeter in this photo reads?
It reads 3.5,mA
